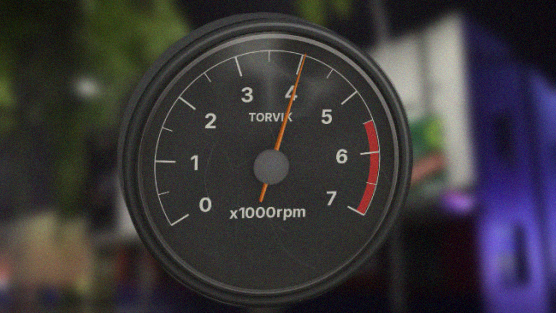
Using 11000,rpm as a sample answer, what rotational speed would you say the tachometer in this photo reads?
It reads 4000,rpm
